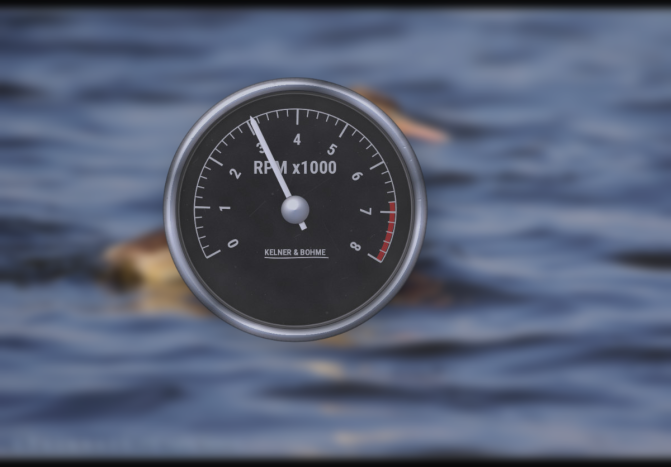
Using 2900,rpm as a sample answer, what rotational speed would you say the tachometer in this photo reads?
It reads 3100,rpm
